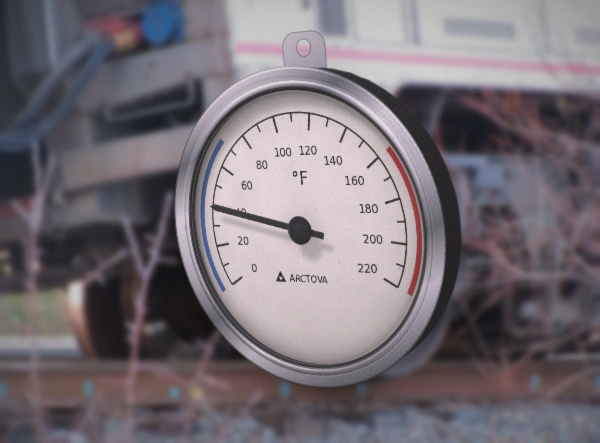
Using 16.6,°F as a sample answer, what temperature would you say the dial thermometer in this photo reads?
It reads 40,°F
